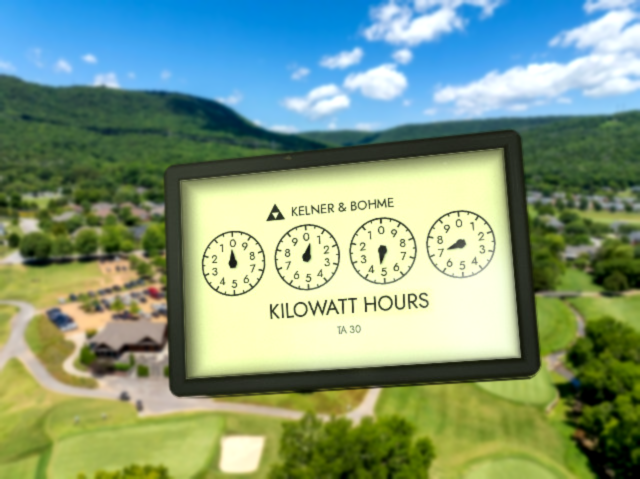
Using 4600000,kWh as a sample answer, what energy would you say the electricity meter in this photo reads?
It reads 47,kWh
